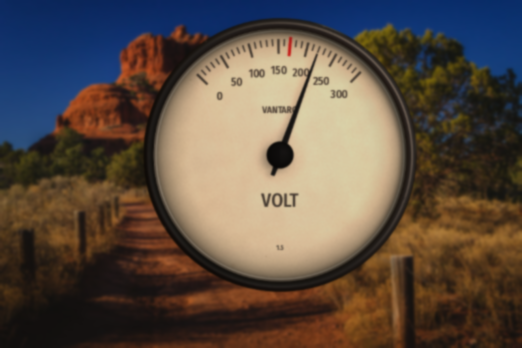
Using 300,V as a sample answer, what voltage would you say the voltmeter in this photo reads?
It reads 220,V
